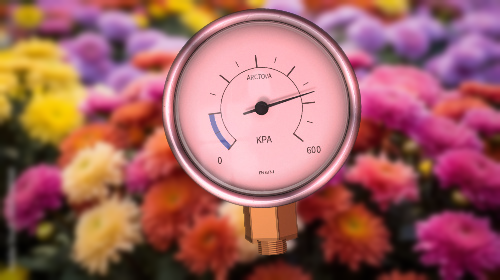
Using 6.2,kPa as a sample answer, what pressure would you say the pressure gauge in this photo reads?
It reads 475,kPa
